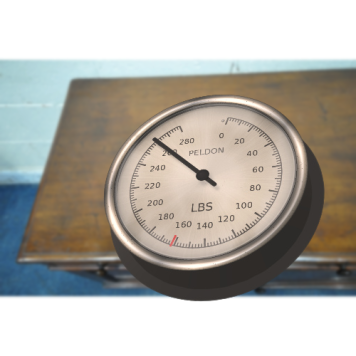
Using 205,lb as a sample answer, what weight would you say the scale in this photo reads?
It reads 260,lb
